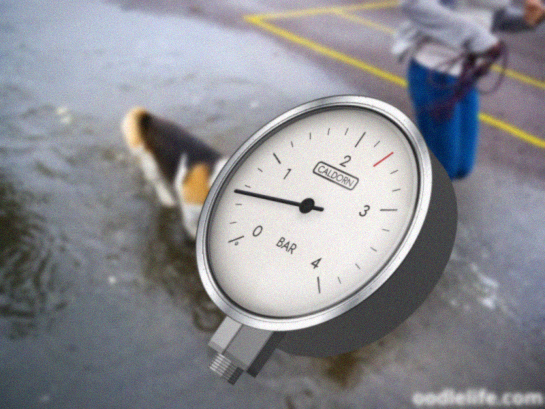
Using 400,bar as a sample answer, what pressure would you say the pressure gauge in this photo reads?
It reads 0.5,bar
